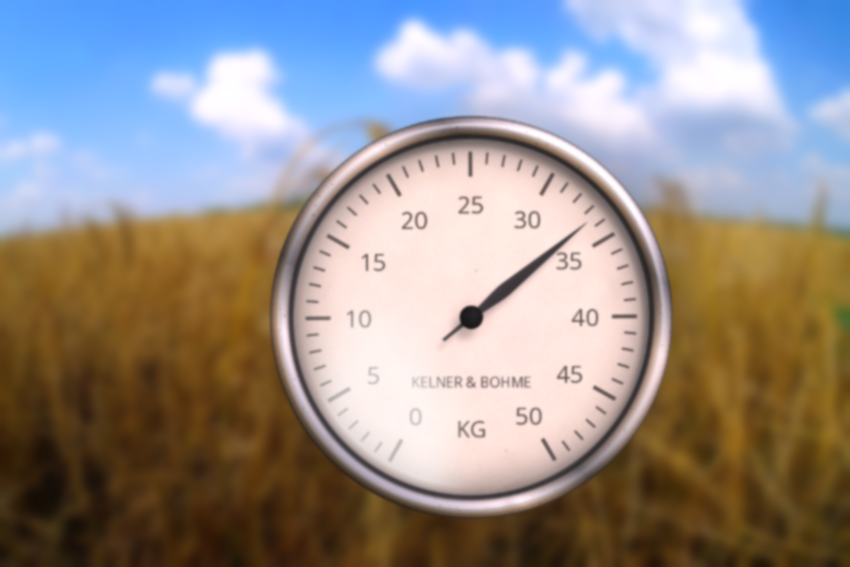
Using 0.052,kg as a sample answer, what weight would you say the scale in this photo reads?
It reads 33.5,kg
